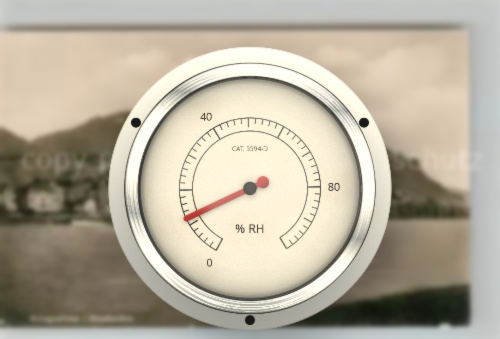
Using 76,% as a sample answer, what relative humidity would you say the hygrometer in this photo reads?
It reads 12,%
